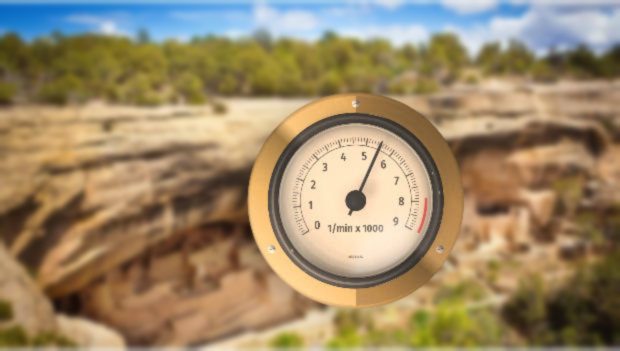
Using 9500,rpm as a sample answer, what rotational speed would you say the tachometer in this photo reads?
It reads 5500,rpm
